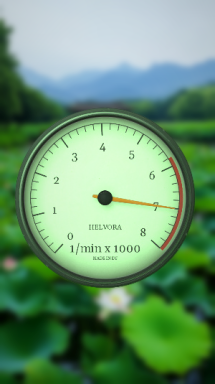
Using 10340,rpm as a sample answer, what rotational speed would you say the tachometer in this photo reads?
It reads 7000,rpm
